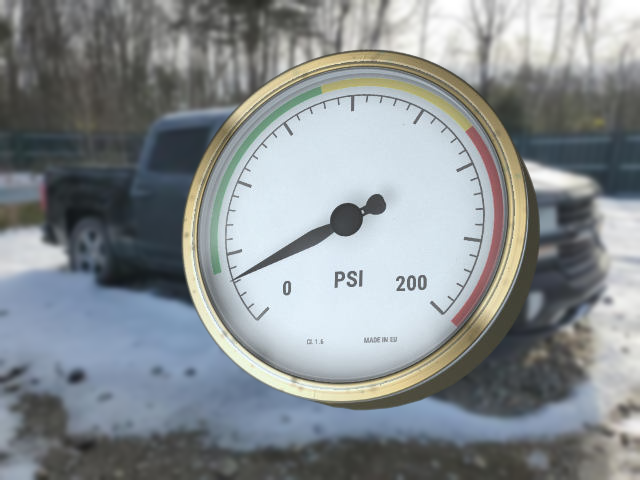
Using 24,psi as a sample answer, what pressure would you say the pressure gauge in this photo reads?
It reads 15,psi
